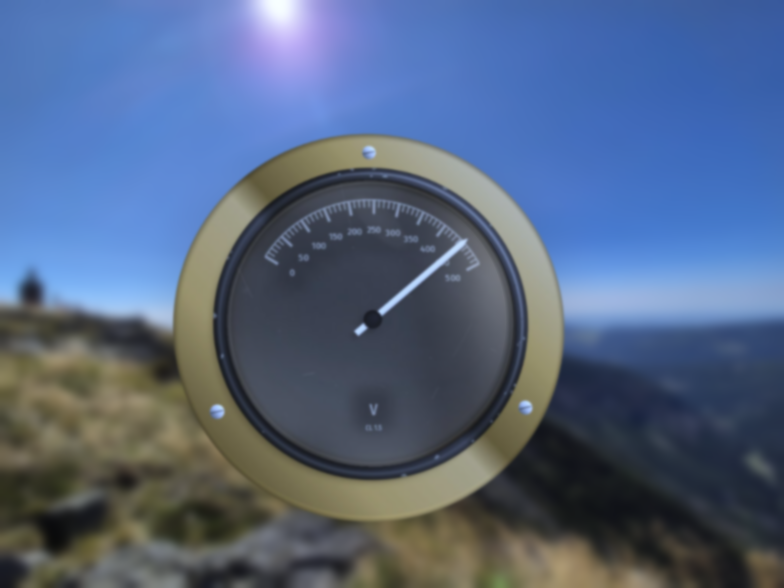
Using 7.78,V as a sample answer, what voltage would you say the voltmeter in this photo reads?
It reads 450,V
